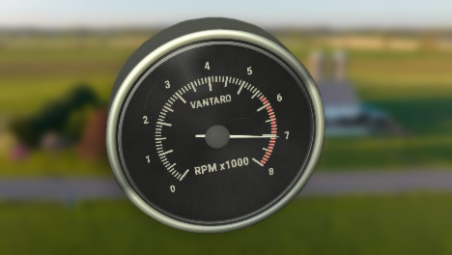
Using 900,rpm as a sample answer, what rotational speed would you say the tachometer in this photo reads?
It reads 7000,rpm
